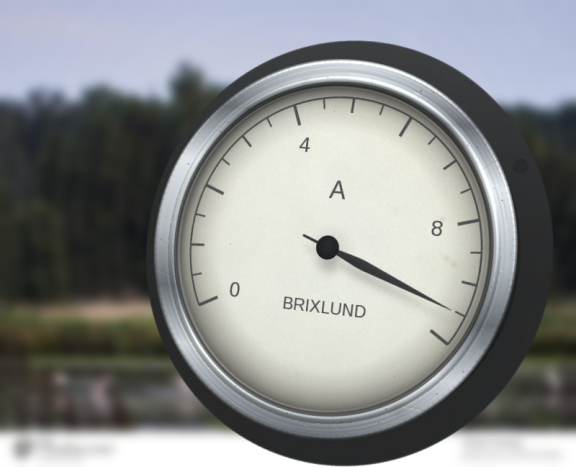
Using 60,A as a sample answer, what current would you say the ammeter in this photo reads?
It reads 9.5,A
